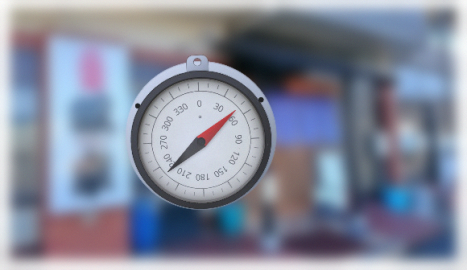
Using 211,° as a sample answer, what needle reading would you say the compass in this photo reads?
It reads 50,°
